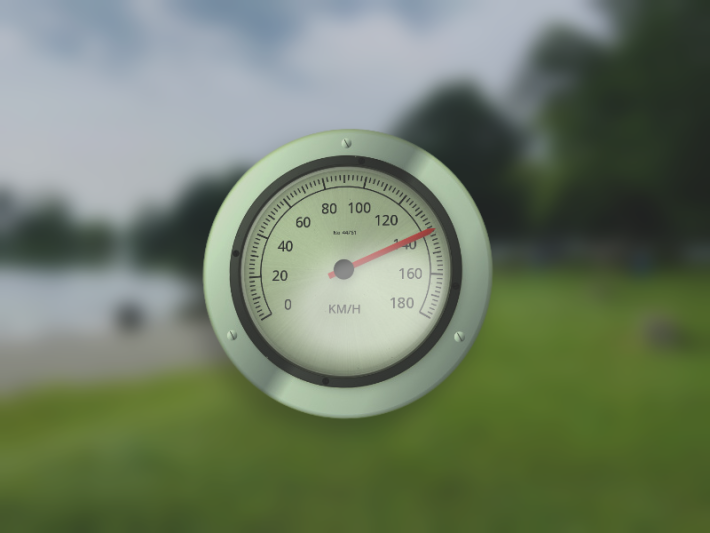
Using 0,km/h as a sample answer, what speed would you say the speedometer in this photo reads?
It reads 140,km/h
